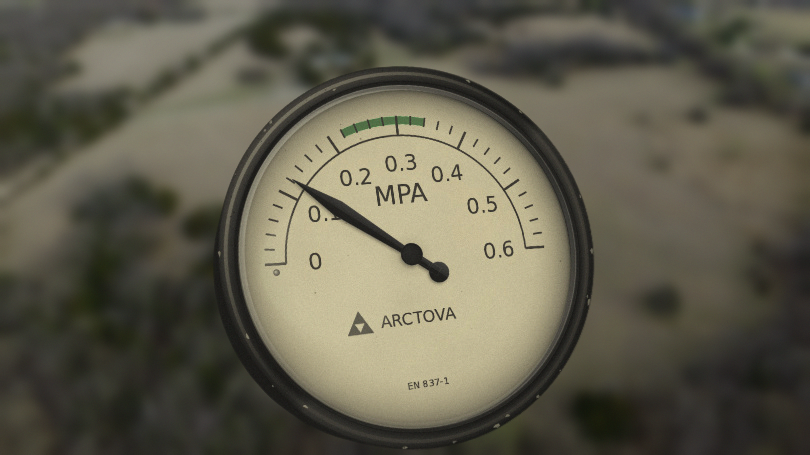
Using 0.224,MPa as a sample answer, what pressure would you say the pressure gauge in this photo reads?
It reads 0.12,MPa
